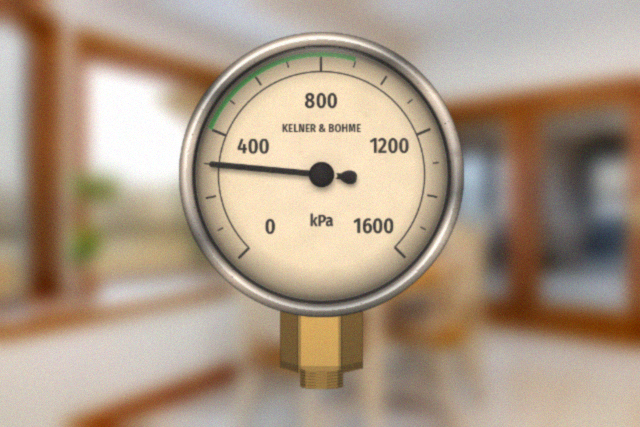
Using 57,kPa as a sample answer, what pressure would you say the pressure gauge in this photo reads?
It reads 300,kPa
